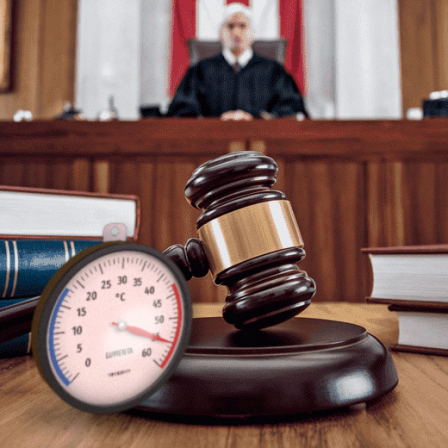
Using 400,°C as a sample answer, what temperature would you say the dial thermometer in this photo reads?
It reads 55,°C
